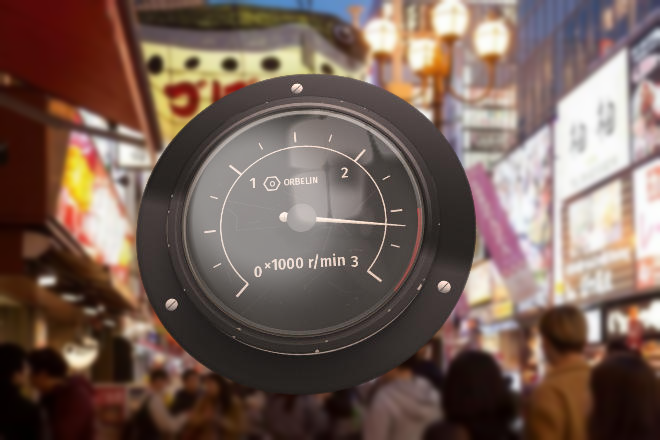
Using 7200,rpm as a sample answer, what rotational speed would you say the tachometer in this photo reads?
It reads 2625,rpm
